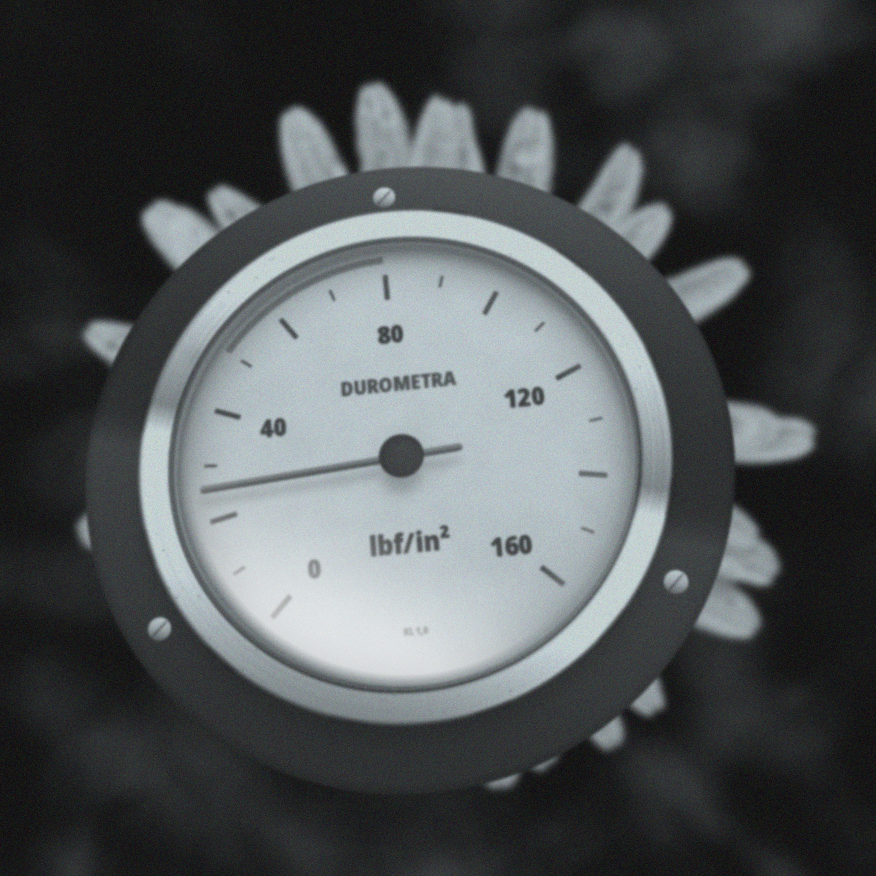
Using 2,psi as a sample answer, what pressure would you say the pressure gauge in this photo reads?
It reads 25,psi
